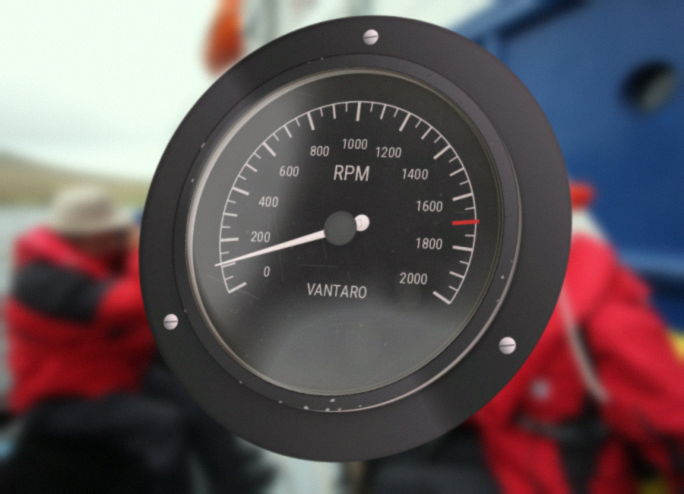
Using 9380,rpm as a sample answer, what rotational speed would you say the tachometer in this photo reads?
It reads 100,rpm
